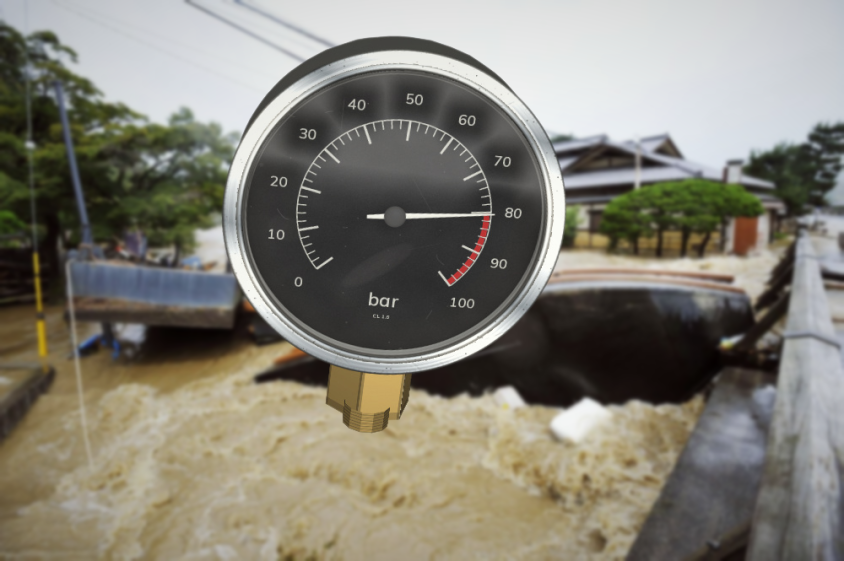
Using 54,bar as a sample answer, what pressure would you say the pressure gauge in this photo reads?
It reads 80,bar
